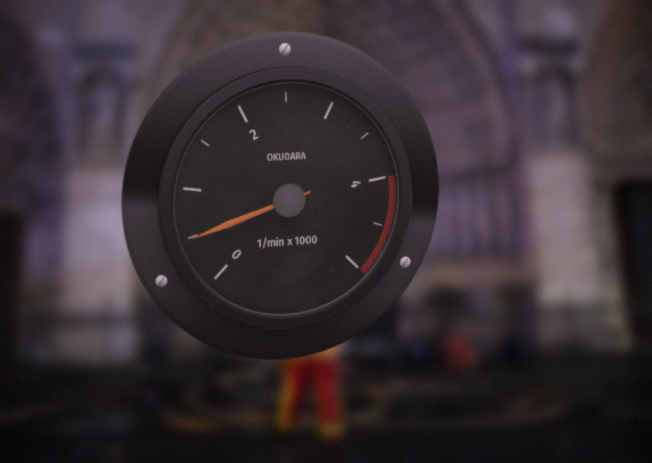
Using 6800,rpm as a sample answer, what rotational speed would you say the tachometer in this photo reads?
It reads 500,rpm
